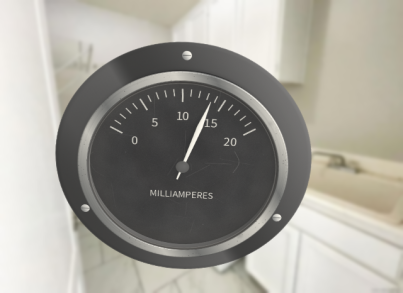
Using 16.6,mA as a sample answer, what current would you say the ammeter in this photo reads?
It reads 13.5,mA
